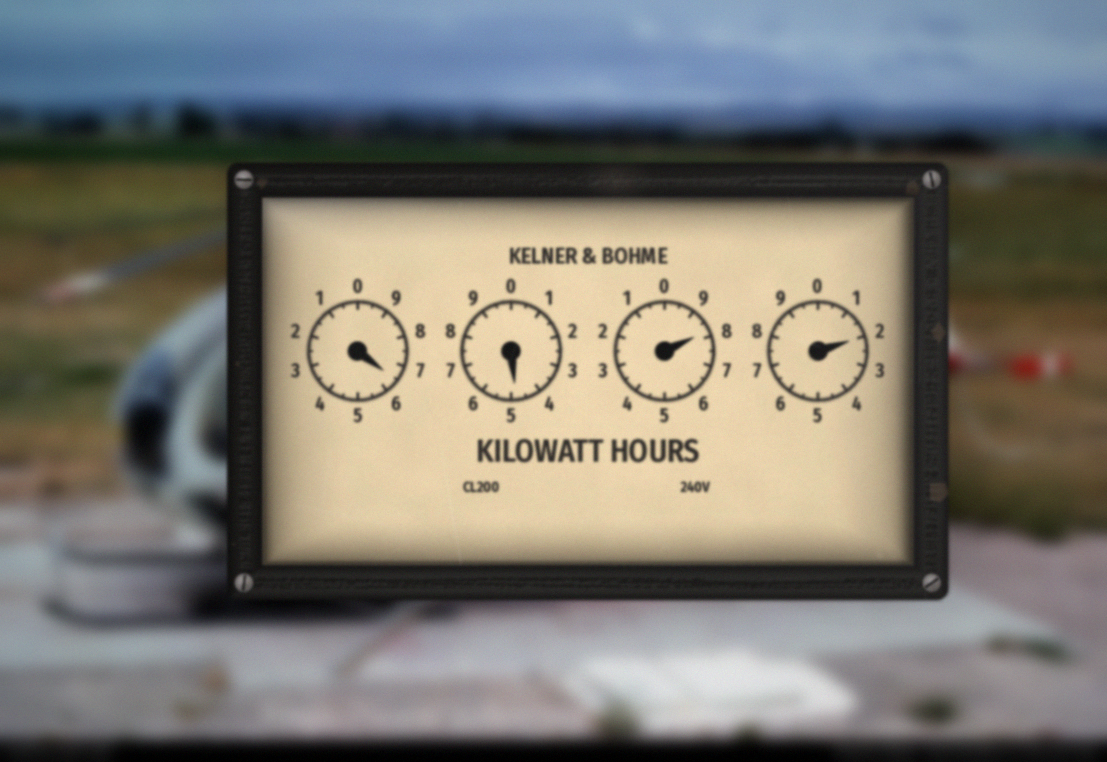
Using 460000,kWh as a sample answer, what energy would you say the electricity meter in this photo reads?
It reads 6482,kWh
